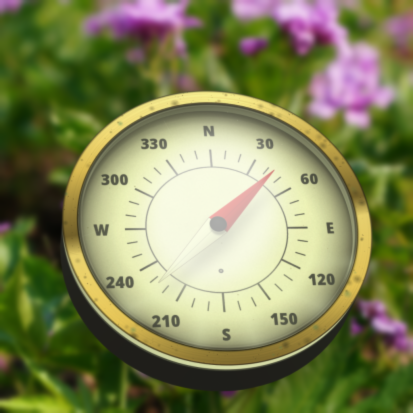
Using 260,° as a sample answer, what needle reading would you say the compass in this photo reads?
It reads 45,°
